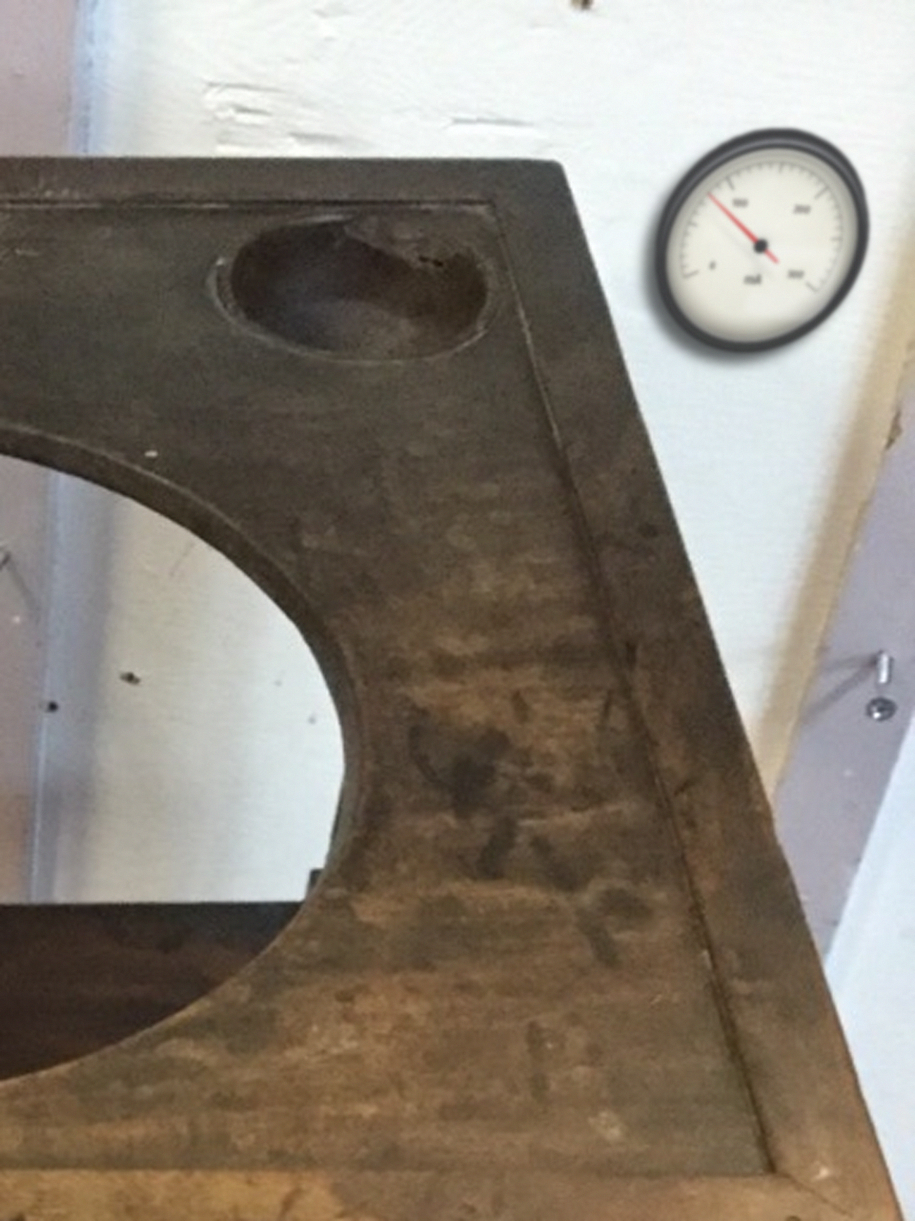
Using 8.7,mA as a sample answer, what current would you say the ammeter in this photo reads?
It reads 80,mA
